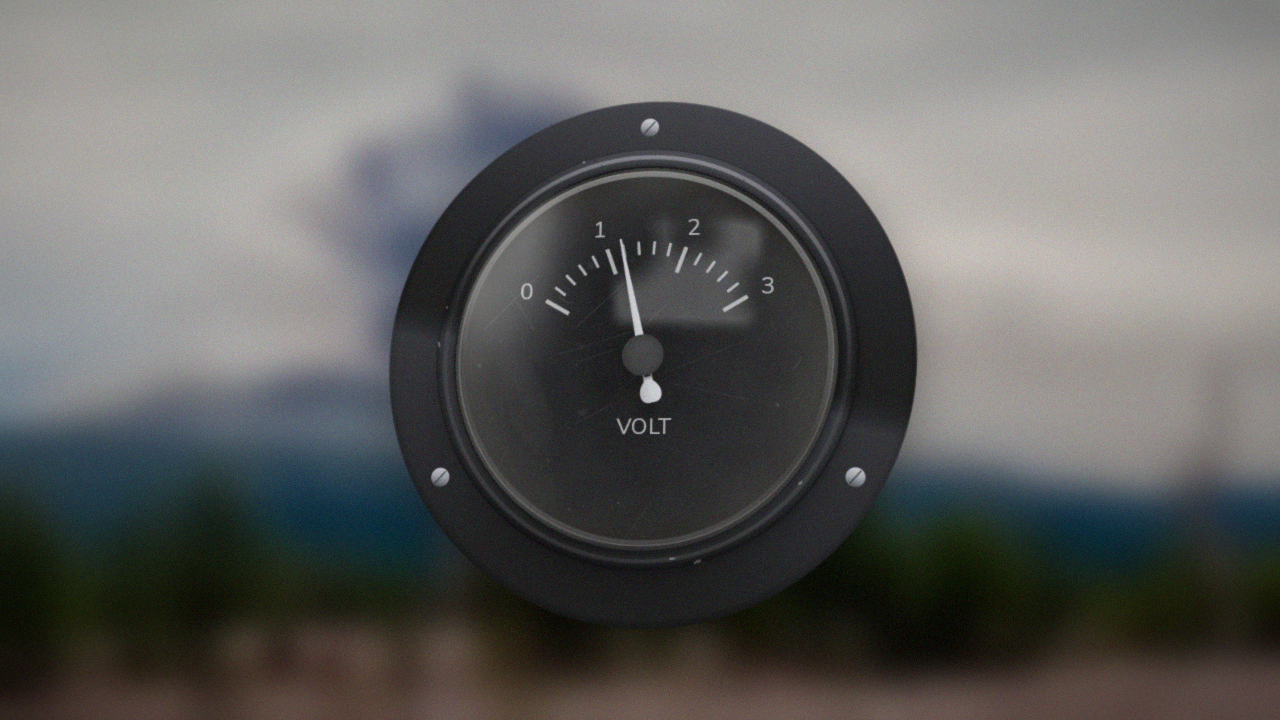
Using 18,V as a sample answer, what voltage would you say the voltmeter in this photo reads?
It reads 1.2,V
